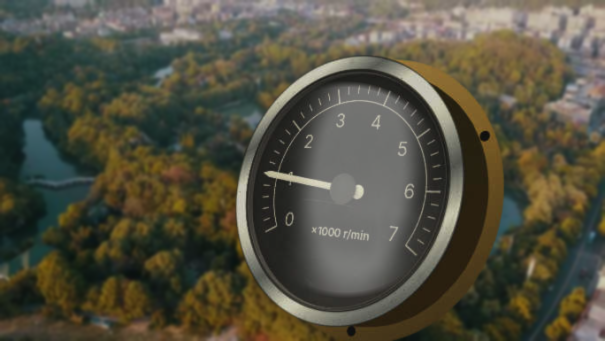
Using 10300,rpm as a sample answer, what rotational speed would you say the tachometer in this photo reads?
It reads 1000,rpm
